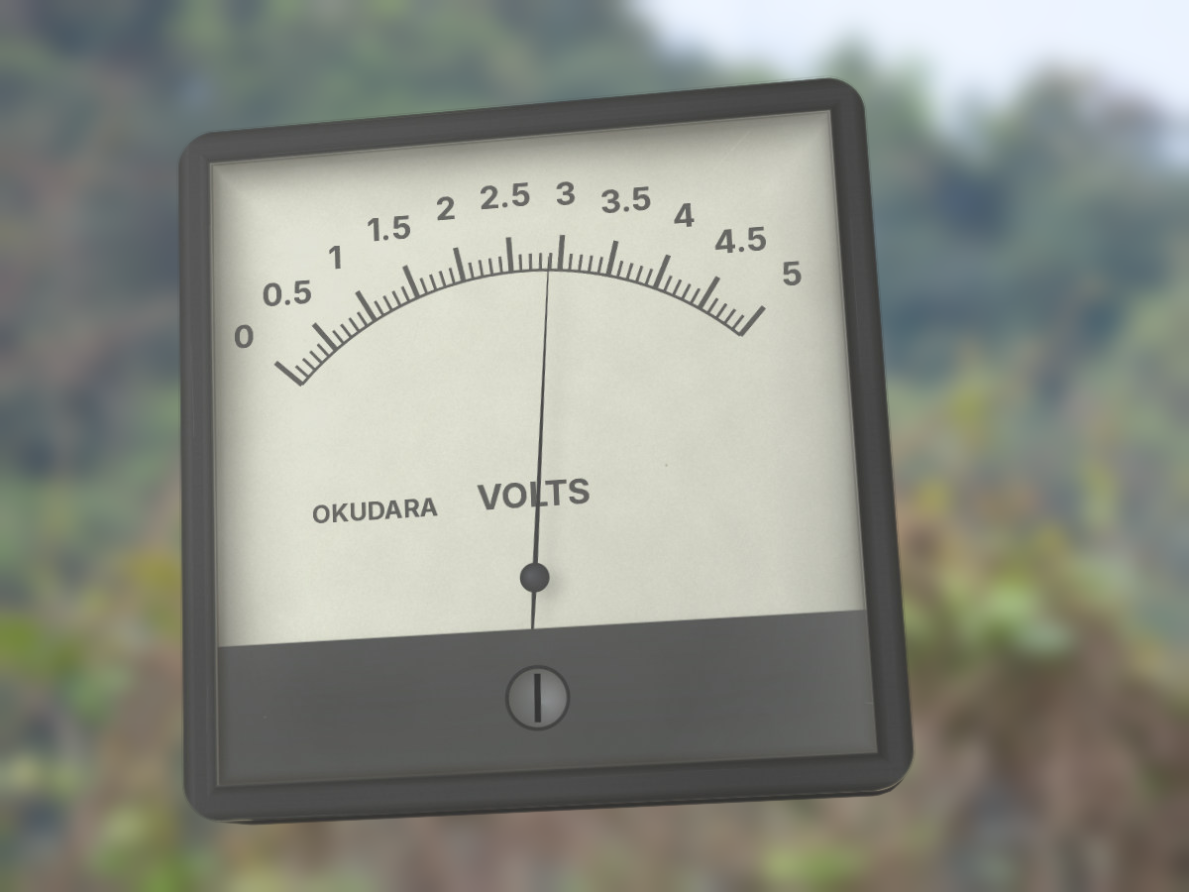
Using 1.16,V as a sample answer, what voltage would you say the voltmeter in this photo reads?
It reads 2.9,V
